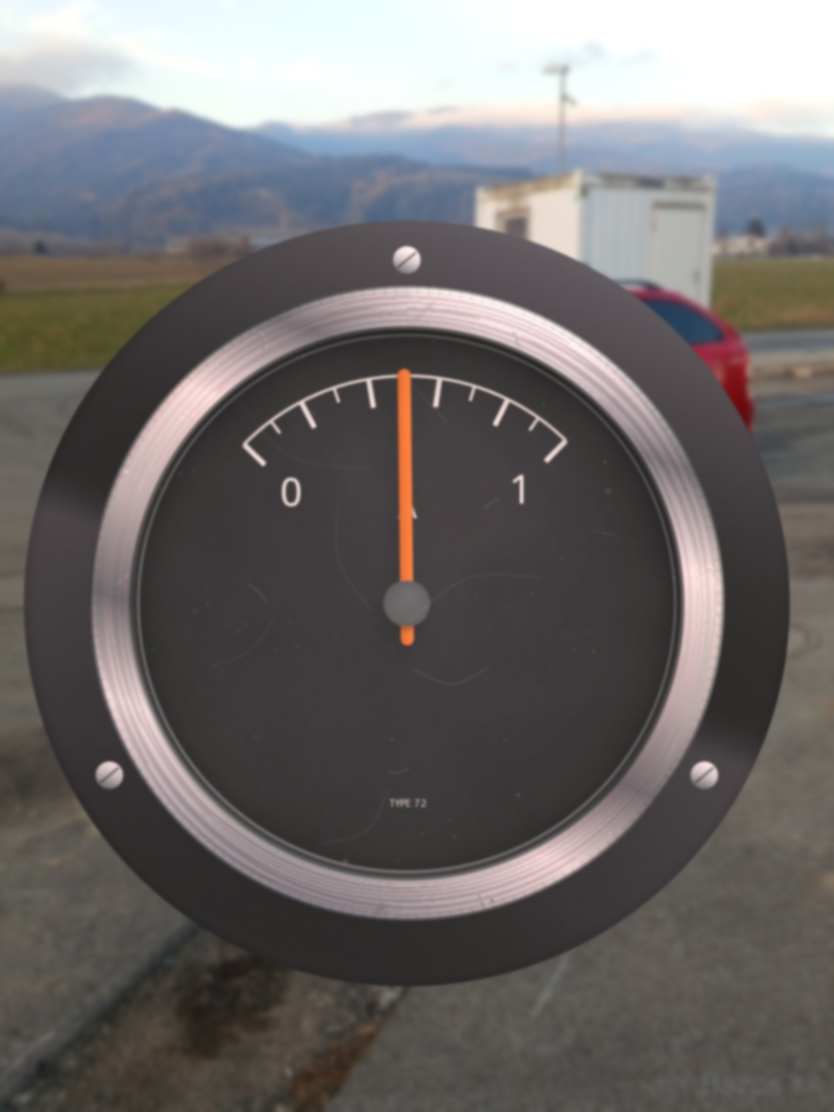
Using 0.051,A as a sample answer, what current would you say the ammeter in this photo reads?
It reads 0.5,A
